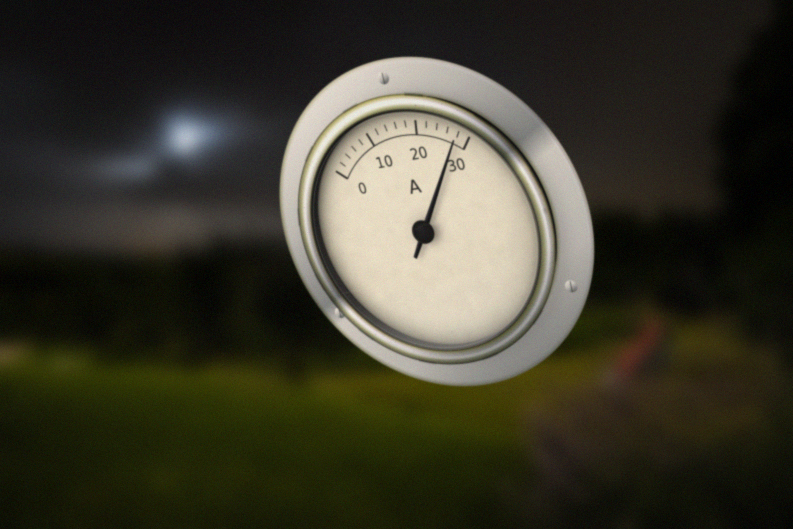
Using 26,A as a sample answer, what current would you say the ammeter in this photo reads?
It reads 28,A
